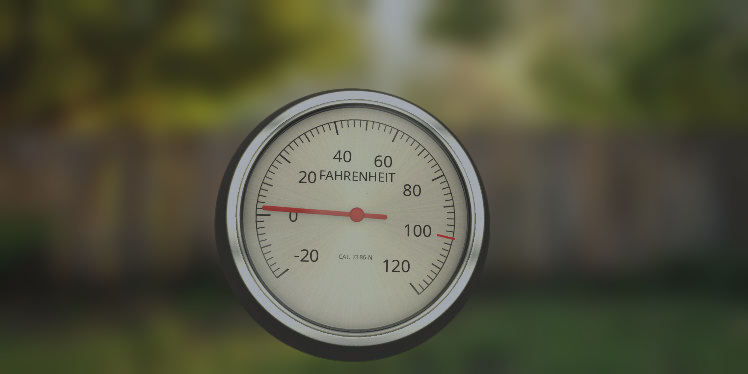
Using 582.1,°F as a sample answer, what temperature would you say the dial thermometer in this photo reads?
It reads 2,°F
